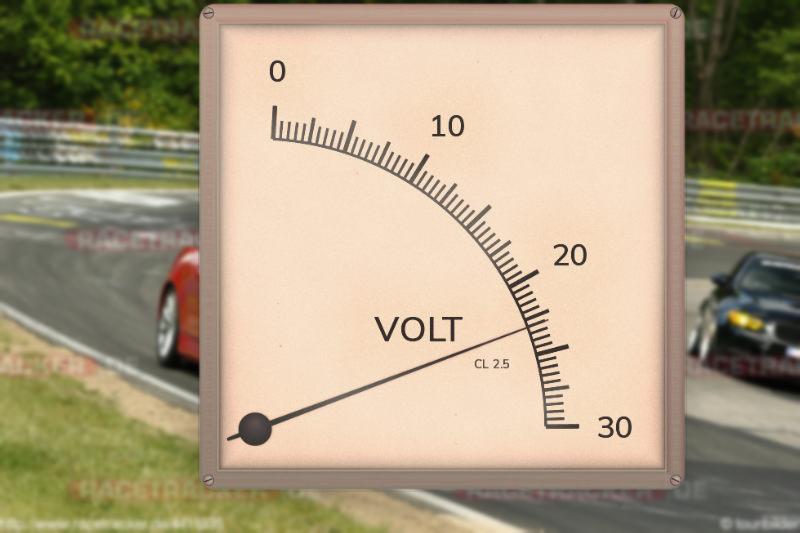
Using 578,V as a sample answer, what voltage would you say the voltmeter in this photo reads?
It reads 23,V
